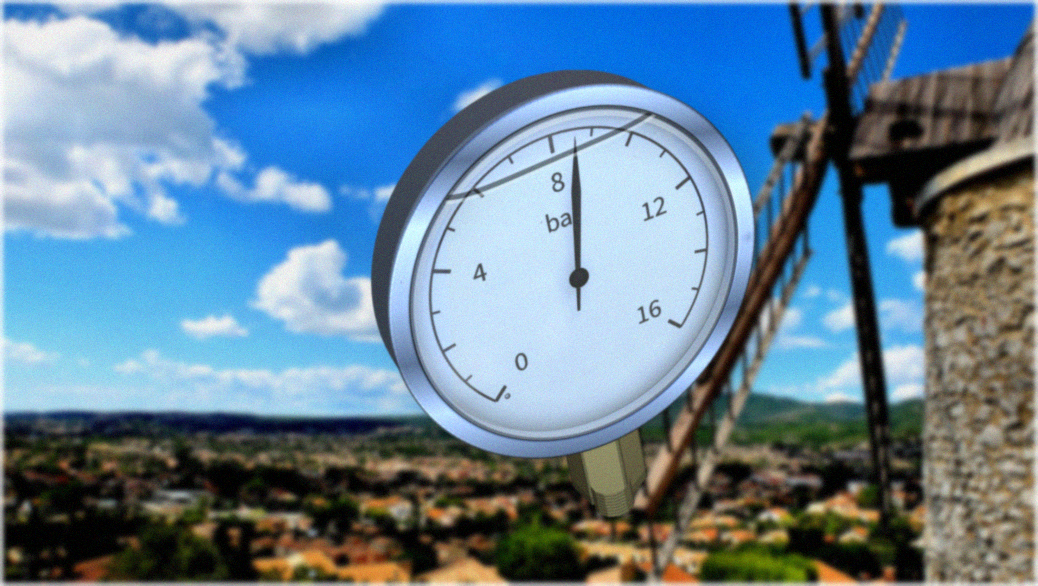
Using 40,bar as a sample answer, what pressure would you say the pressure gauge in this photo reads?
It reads 8.5,bar
